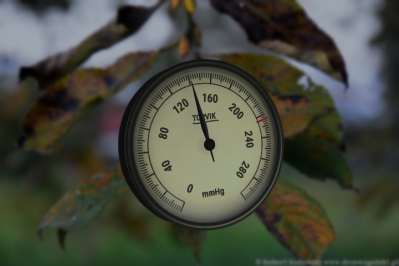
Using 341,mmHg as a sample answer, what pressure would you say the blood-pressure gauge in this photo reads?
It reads 140,mmHg
